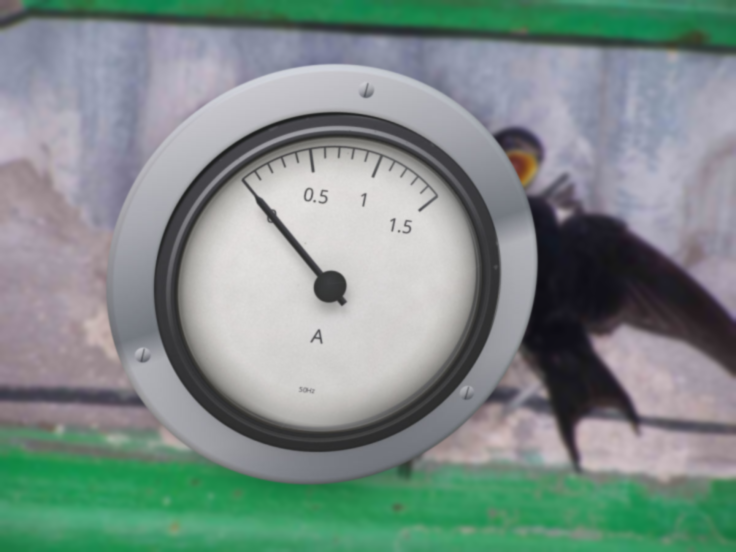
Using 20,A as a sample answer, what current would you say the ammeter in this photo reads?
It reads 0,A
